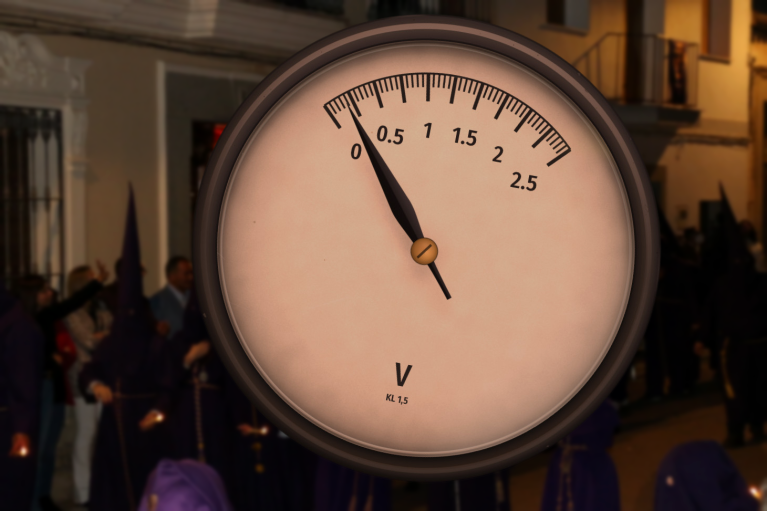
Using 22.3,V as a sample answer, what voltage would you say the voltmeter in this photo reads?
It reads 0.2,V
